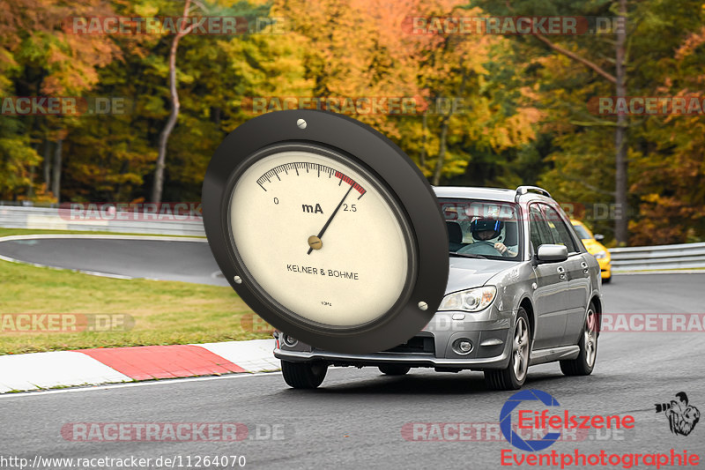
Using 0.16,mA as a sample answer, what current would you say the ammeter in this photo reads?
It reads 2.25,mA
